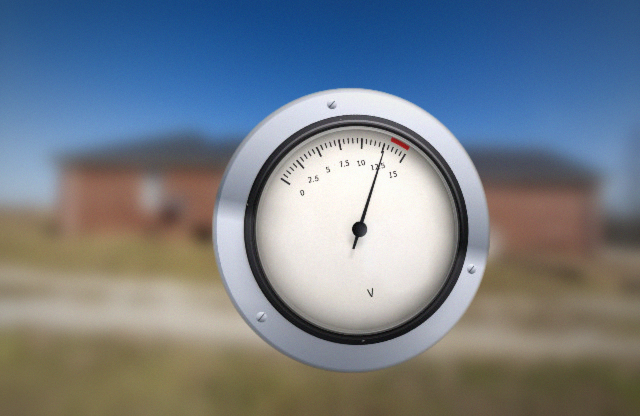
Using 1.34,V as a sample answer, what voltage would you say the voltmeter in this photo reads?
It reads 12.5,V
